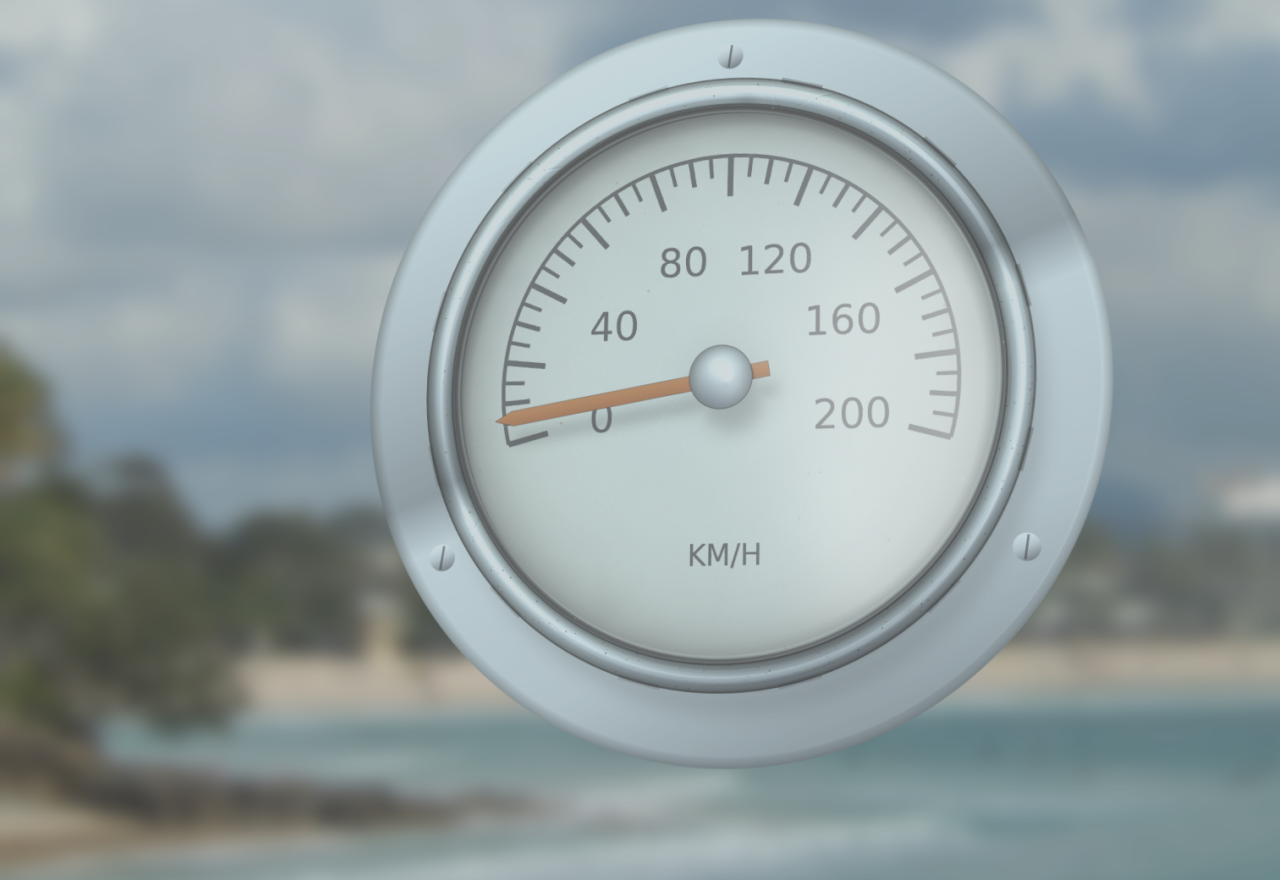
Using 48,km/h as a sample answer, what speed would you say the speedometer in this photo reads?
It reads 5,km/h
